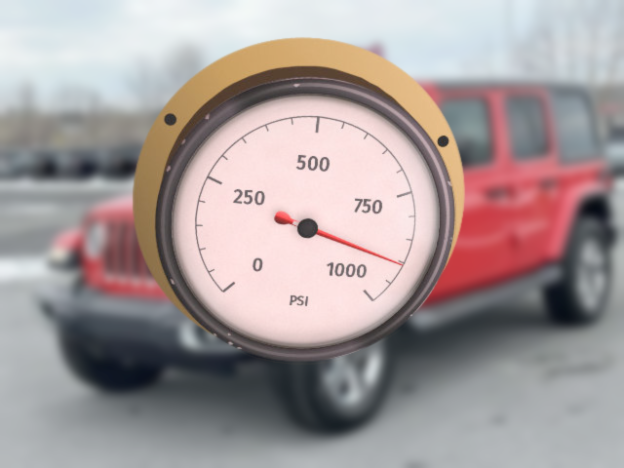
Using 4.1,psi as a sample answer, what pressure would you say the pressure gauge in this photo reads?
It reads 900,psi
